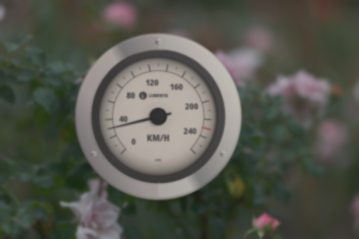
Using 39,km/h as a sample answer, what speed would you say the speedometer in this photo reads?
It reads 30,km/h
